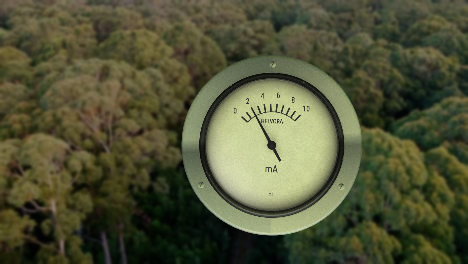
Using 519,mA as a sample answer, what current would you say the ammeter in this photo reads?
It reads 2,mA
